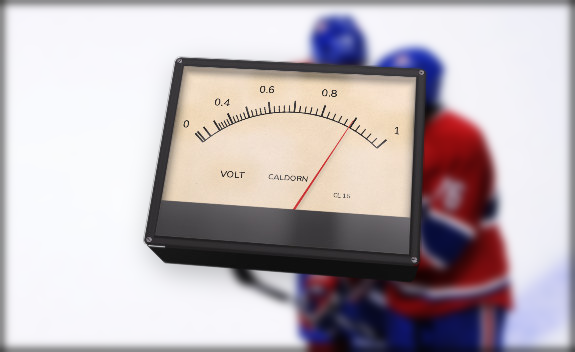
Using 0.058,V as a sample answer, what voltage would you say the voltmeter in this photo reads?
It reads 0.9,V
